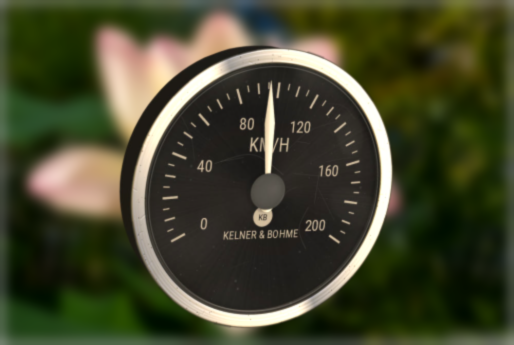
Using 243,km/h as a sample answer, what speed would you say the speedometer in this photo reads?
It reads 95,km/h
